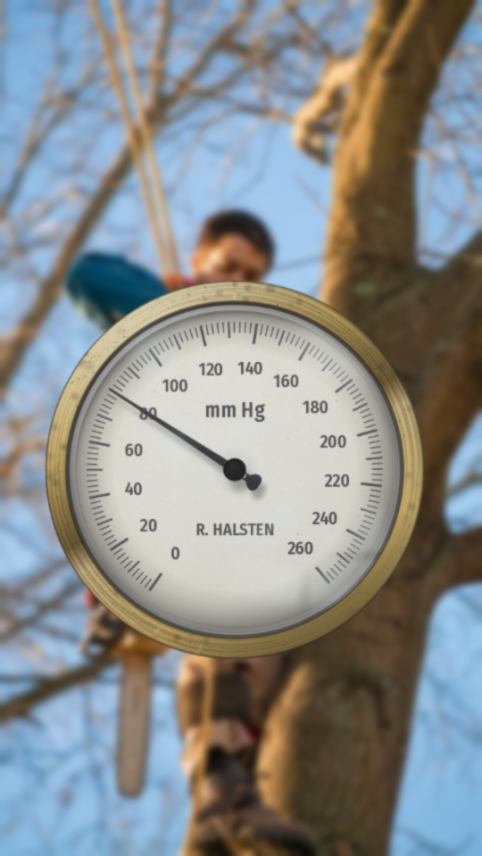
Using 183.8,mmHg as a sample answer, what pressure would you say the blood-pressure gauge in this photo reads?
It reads 80,mmHg
